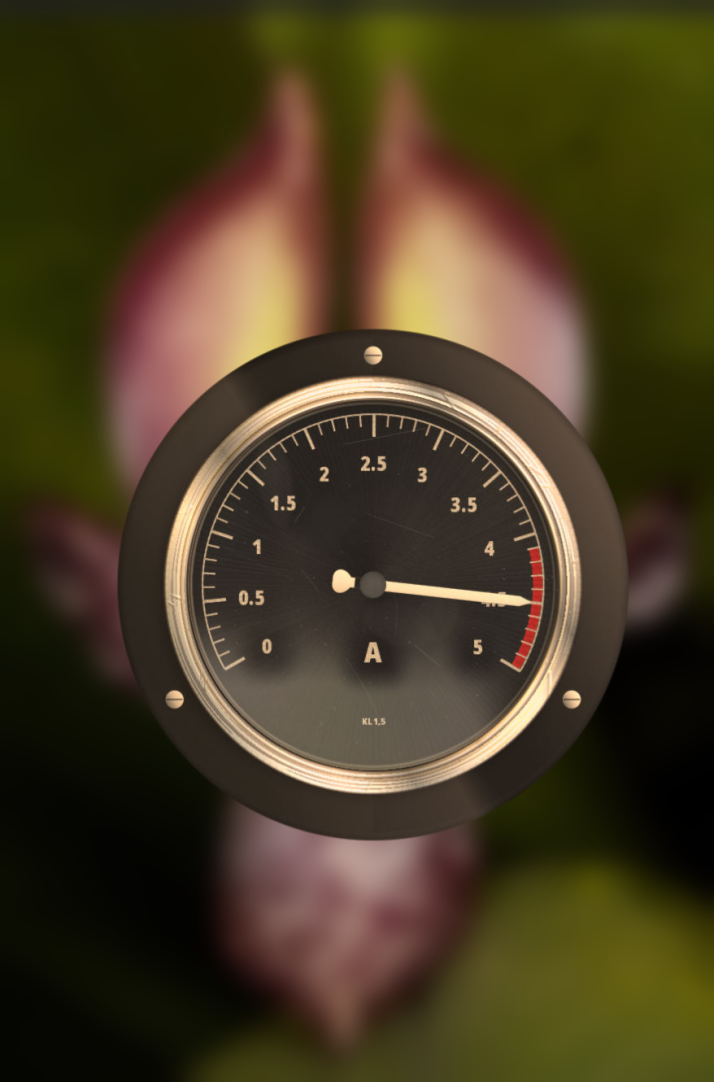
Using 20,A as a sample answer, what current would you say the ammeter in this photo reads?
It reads 4.5,A
